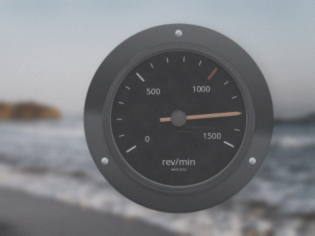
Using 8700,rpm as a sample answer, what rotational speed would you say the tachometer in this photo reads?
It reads 1300,rpm
